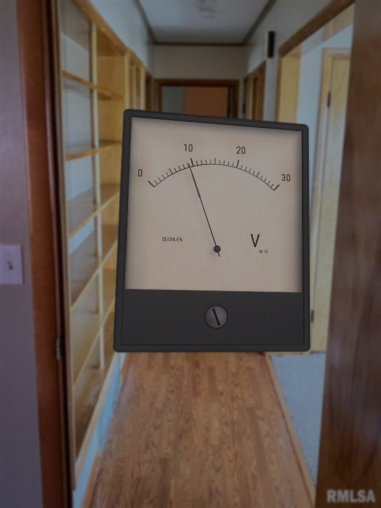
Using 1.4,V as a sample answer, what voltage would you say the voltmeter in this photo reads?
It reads 9,V
